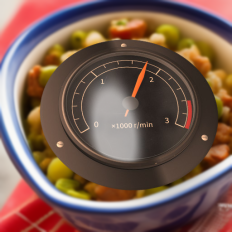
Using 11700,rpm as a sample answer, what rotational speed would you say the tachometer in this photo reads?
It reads 1800,rpm
